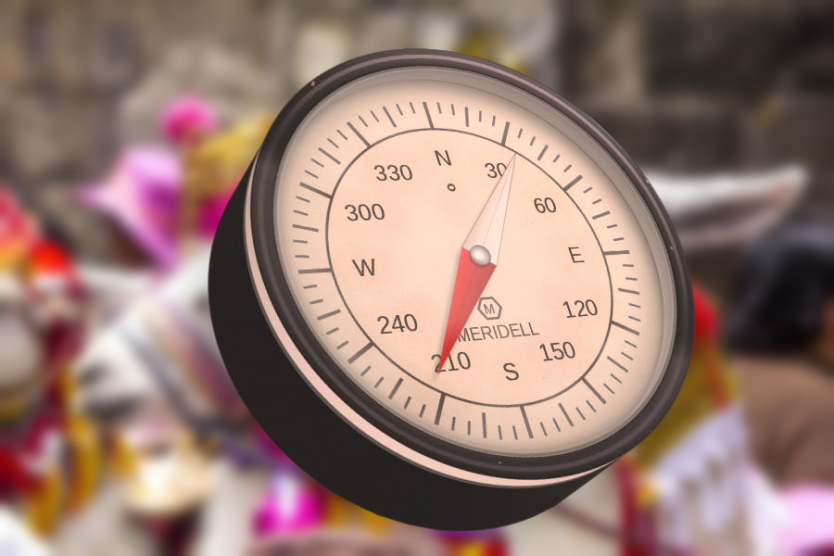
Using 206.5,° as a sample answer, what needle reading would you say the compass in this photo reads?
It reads 215,°
